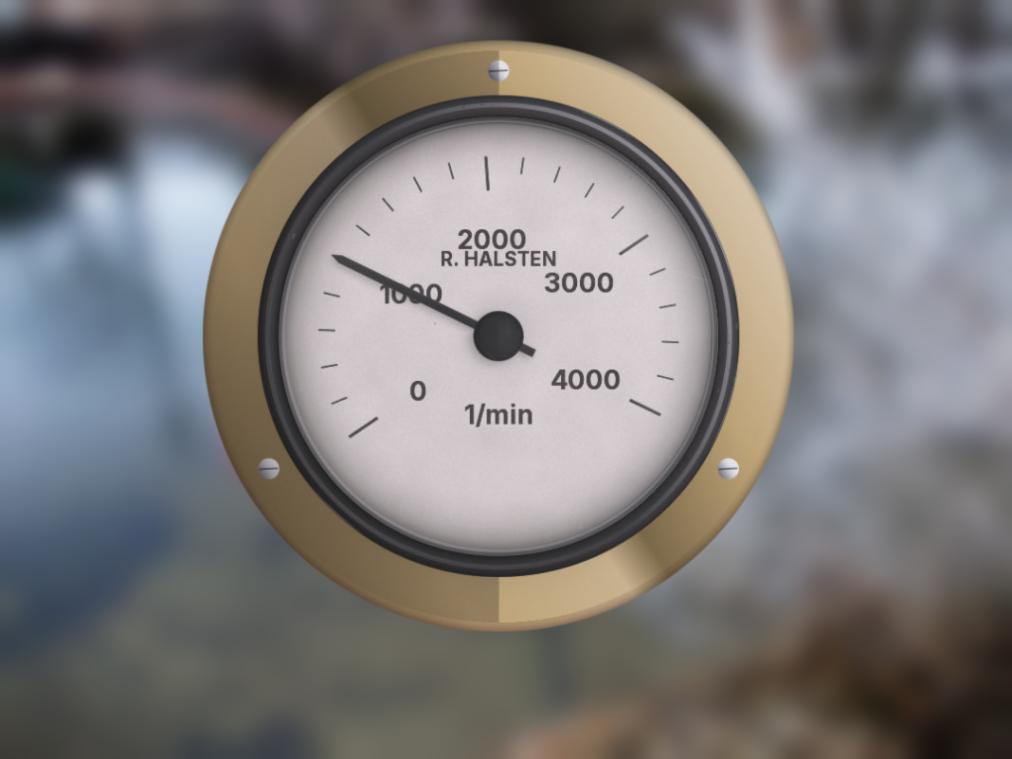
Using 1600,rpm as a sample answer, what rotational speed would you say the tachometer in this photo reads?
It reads 1000,rpm
